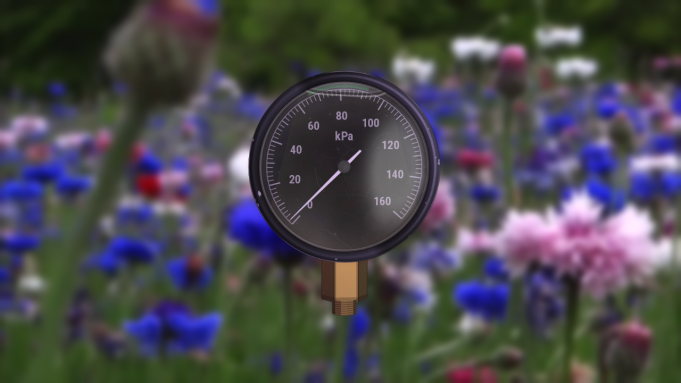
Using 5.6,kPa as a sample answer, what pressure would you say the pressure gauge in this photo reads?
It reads 2,kPa
